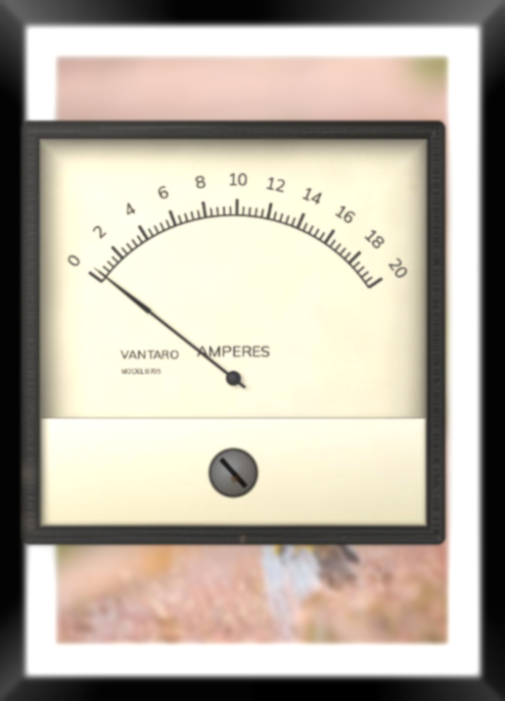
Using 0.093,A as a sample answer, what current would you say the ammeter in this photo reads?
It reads 0.4,A
